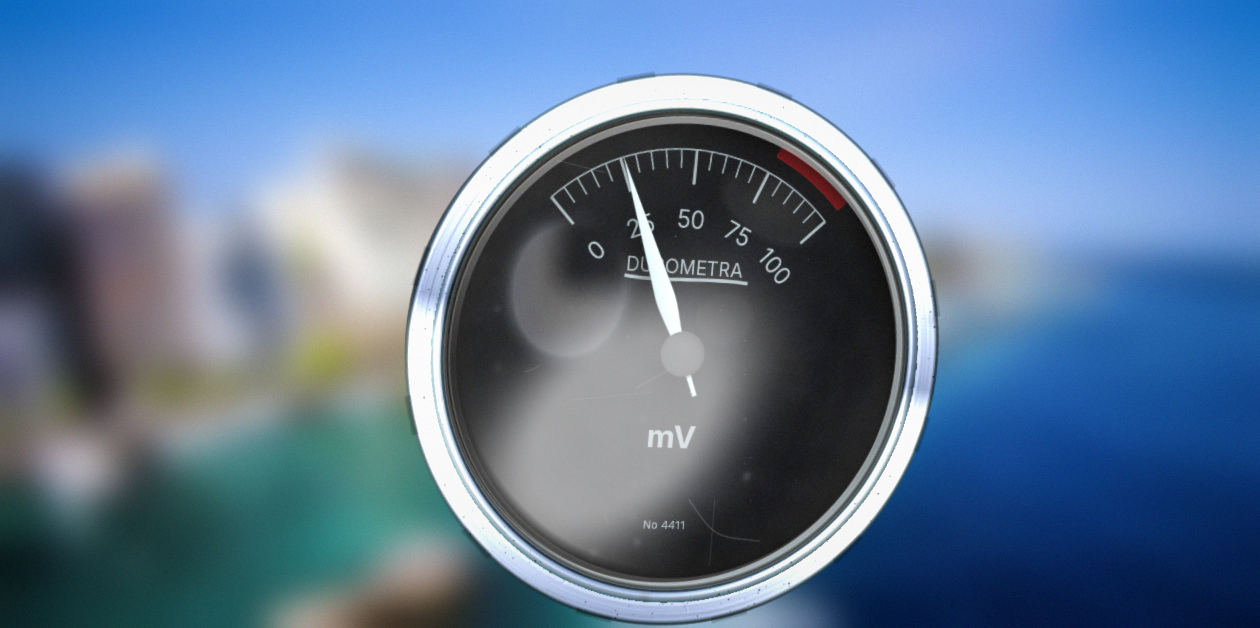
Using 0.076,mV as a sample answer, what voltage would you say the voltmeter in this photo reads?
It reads 25,mV
